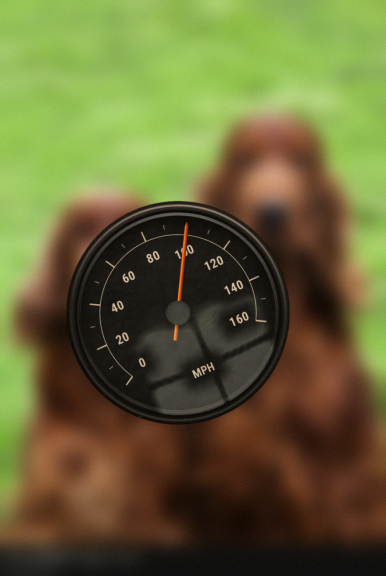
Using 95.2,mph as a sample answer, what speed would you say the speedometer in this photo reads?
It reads 100,mph
